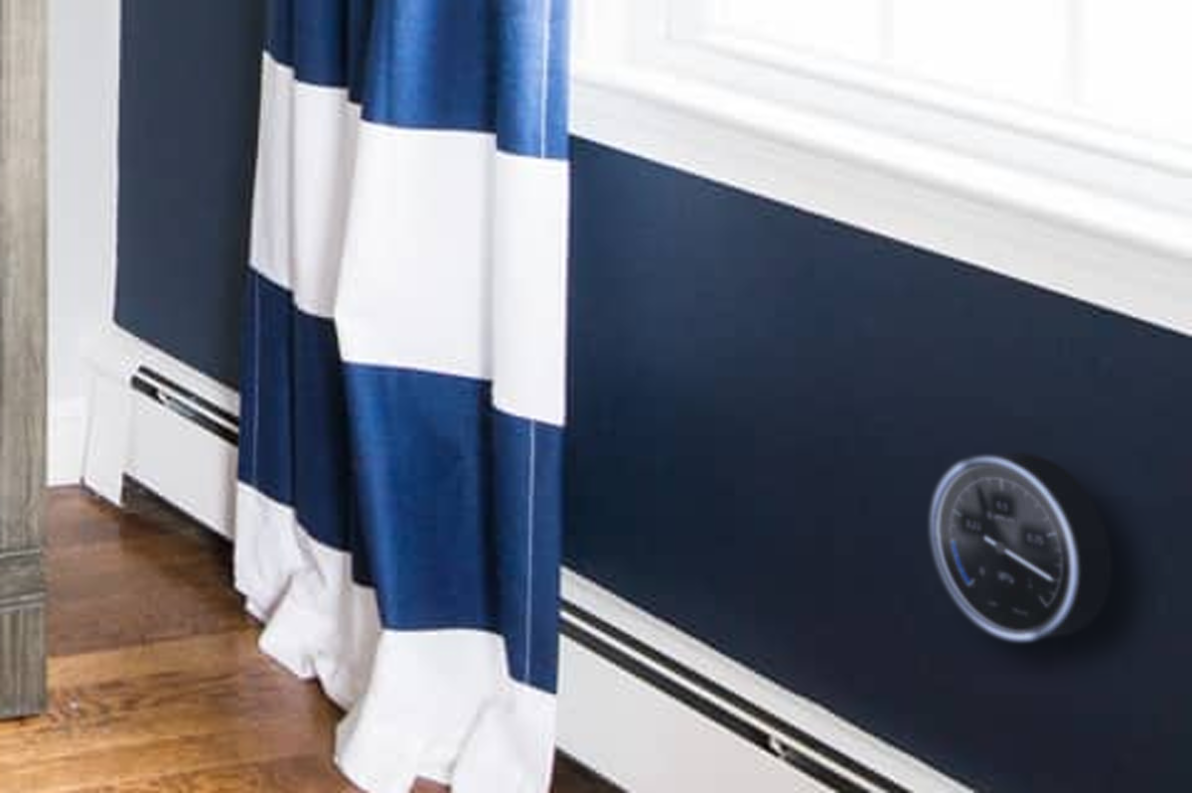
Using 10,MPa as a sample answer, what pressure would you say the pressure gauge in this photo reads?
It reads 0.9,MPa
